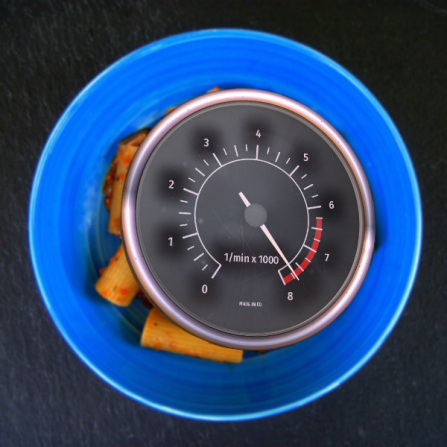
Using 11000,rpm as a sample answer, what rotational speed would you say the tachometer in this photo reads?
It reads 7750,rpm
